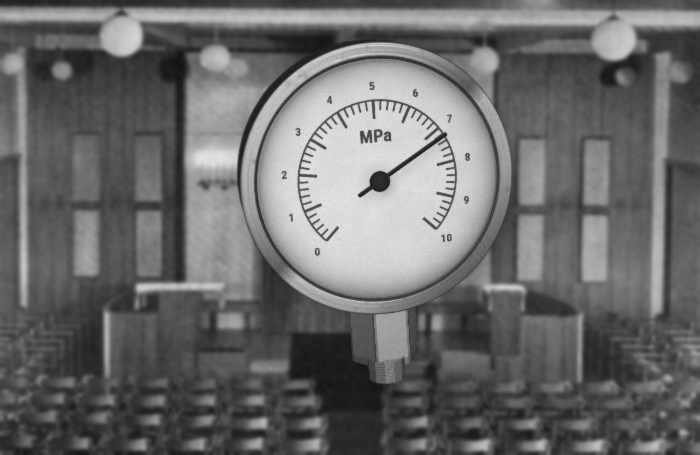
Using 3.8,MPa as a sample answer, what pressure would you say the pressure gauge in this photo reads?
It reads 7.2,MPa
